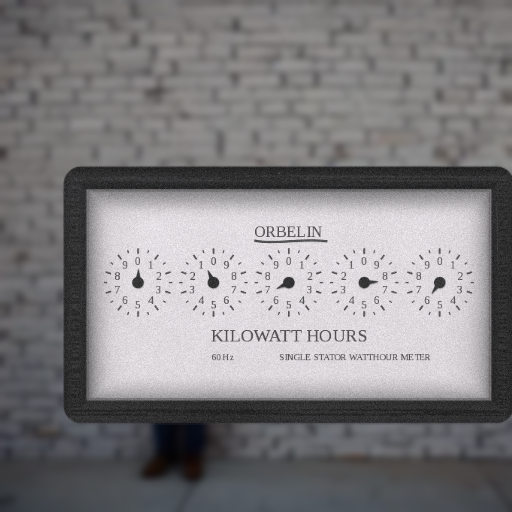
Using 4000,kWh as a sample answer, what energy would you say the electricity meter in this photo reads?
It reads 676,kWh
